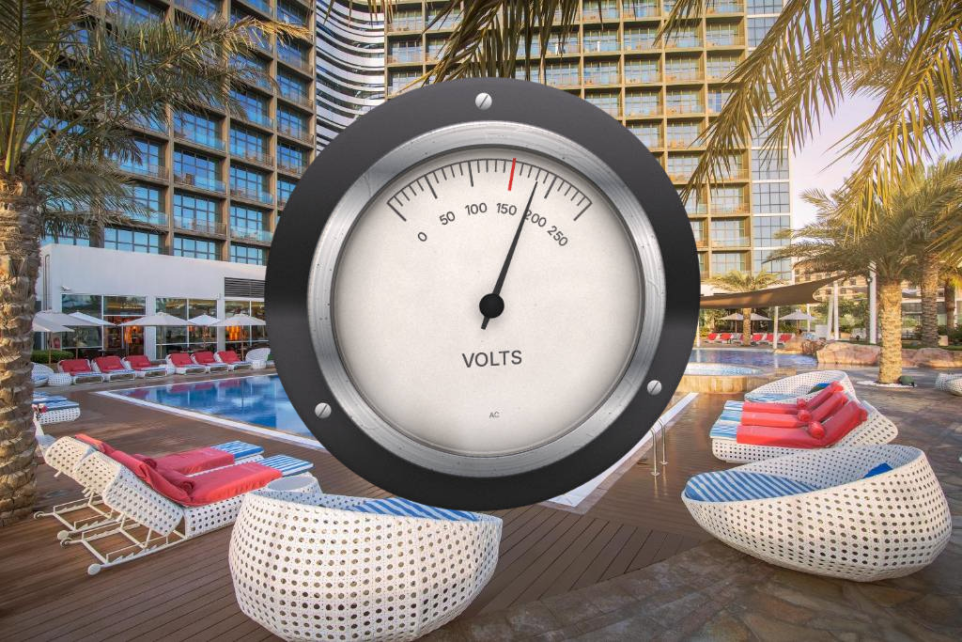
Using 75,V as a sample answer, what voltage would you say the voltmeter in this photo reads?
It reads 180,V
